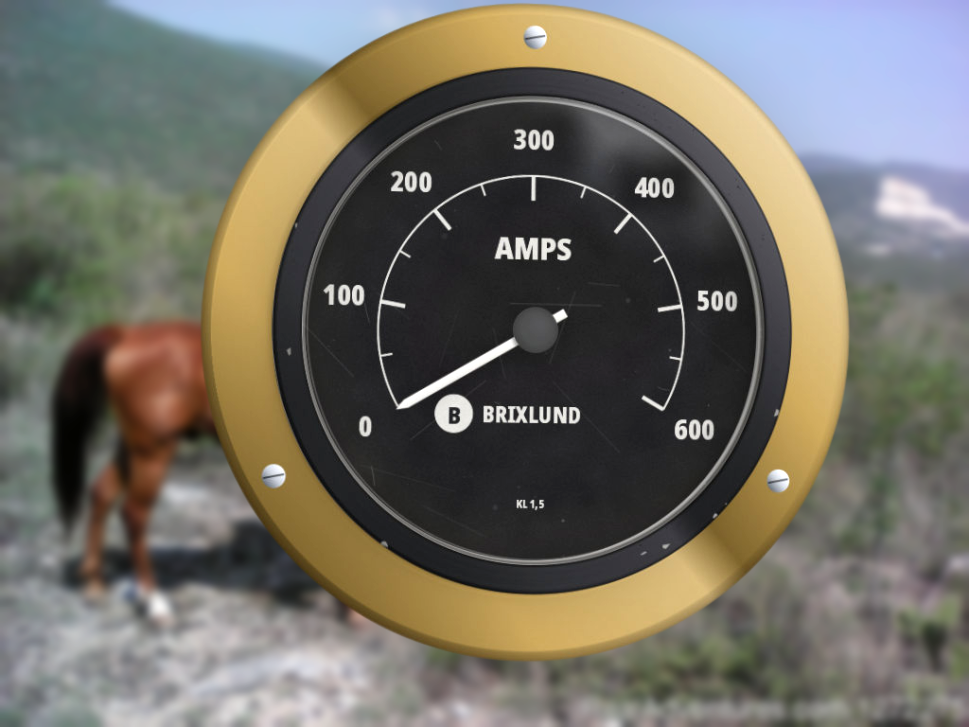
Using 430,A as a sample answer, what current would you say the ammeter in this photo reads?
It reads 0,A
